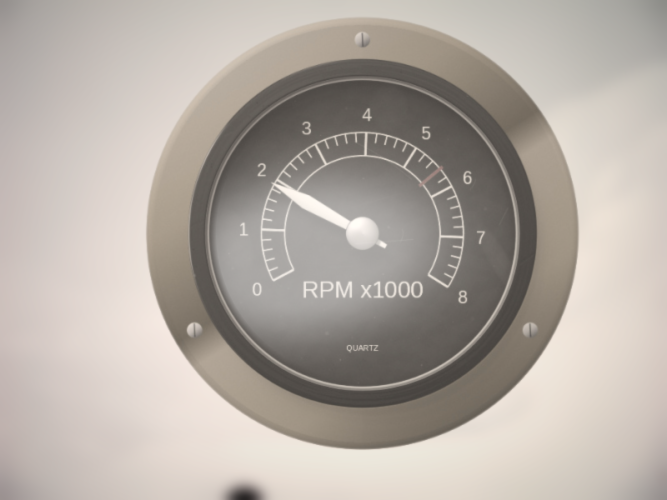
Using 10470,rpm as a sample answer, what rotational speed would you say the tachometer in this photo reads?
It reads 1900,rpm
